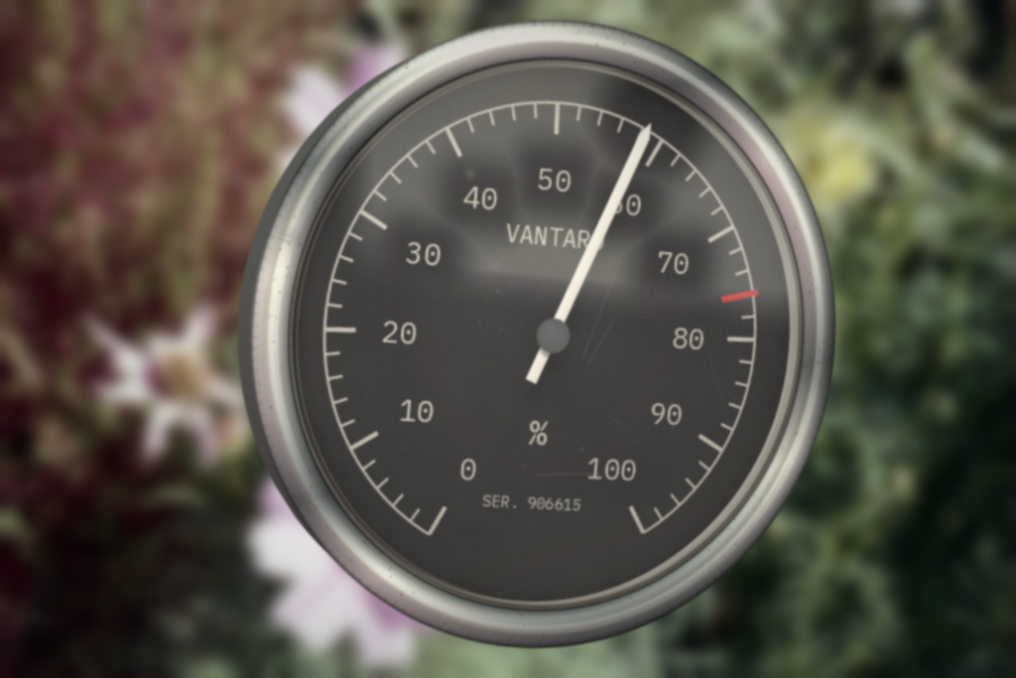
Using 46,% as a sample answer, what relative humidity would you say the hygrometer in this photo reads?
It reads 58,%
